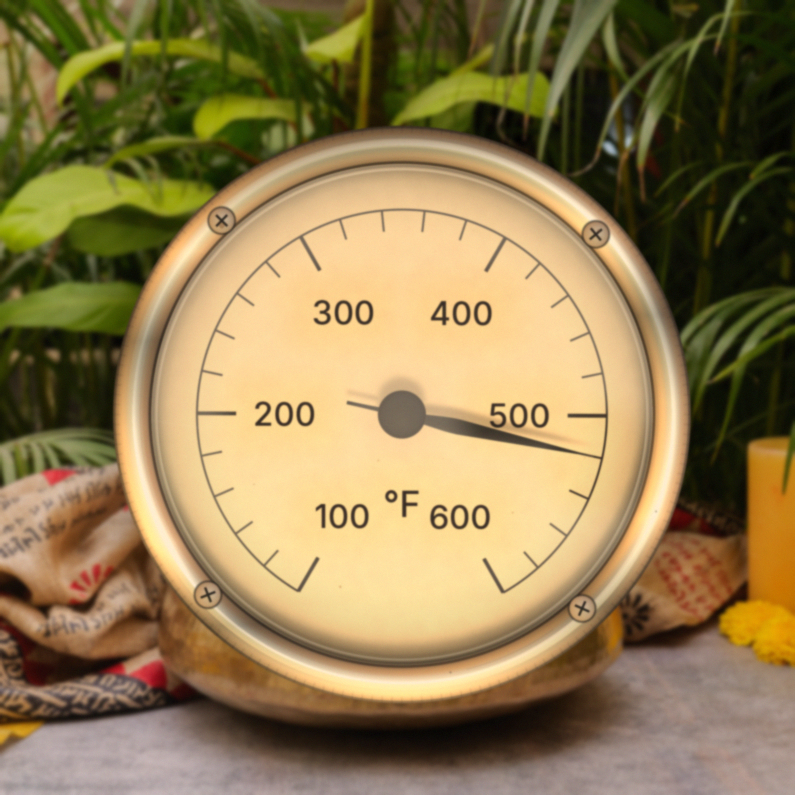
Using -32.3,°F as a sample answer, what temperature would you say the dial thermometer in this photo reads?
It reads 520,°F
